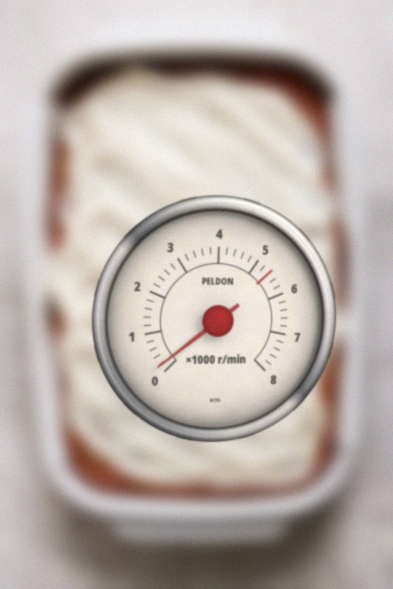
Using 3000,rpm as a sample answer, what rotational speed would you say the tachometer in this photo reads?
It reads 200,rpm
